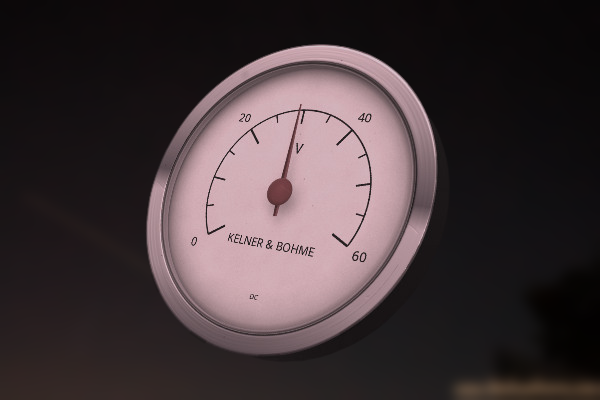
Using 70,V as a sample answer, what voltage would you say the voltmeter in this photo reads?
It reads 30,V
